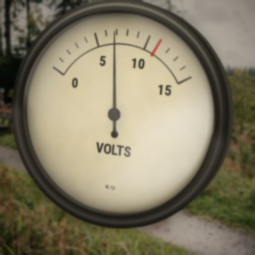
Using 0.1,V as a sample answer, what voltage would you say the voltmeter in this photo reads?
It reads 7,V
